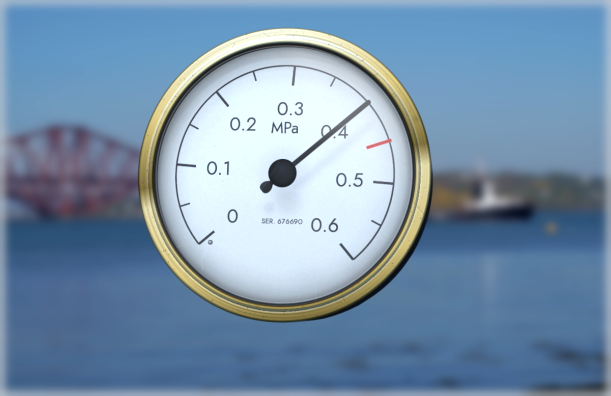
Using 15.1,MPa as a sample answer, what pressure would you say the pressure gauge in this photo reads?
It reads 0.4,MPa
